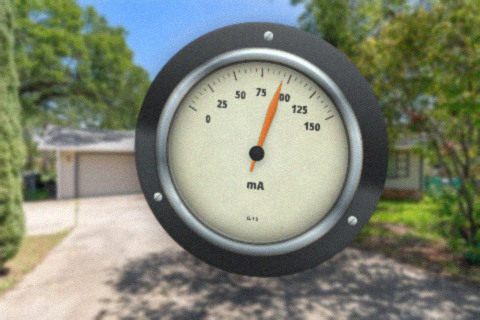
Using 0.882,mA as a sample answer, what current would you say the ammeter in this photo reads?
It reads 95,mA
